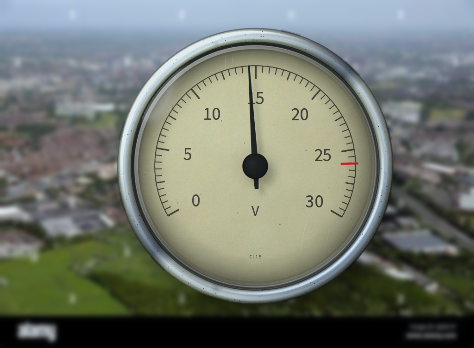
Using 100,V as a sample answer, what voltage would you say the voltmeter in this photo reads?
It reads 14.5,V
